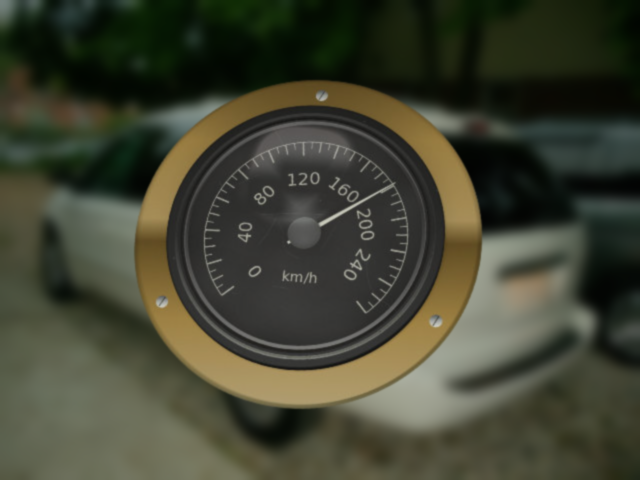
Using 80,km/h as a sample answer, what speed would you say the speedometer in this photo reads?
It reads 180,km/h
